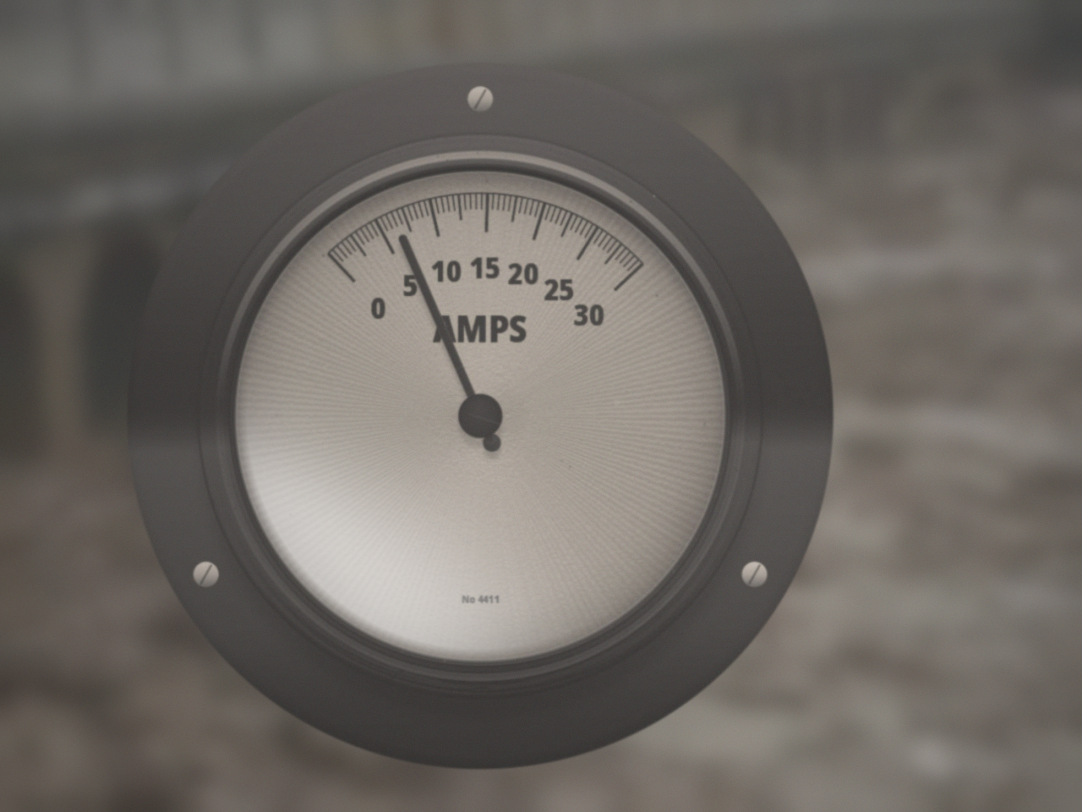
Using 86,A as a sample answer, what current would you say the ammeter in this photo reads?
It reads 6.5,A
